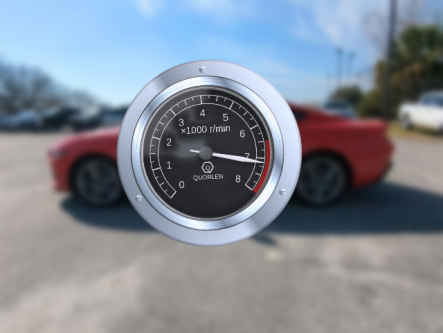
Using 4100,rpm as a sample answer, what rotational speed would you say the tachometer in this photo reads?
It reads 7125,rpm
